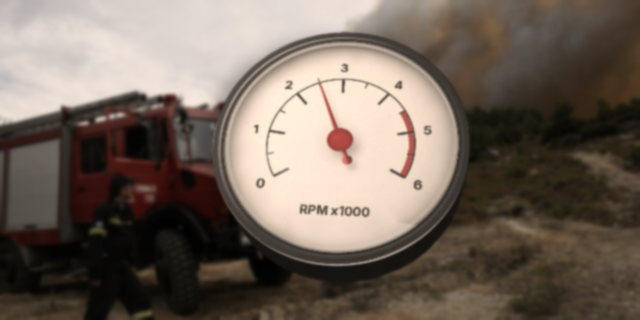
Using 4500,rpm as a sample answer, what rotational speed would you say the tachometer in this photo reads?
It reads 2500,rpm
